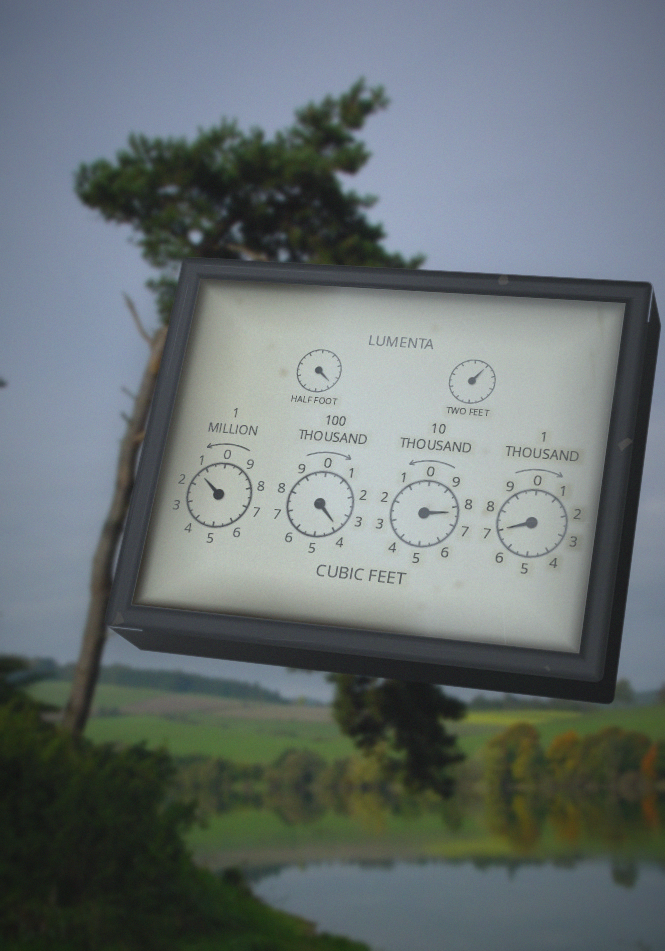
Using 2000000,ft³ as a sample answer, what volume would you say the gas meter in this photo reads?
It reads 137700,ft³
